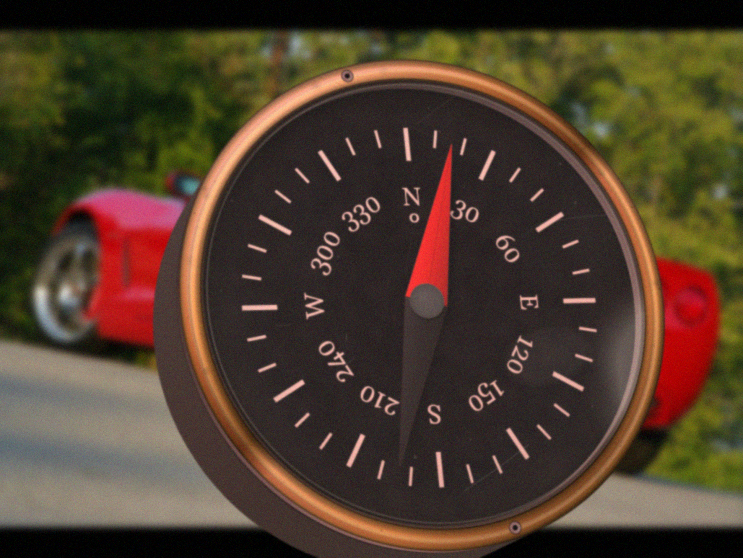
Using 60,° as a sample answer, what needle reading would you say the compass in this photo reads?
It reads 15,°
